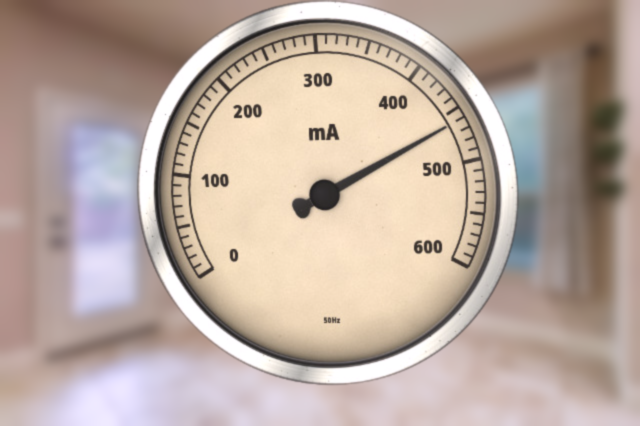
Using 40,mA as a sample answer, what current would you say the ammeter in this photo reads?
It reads 460,mA
